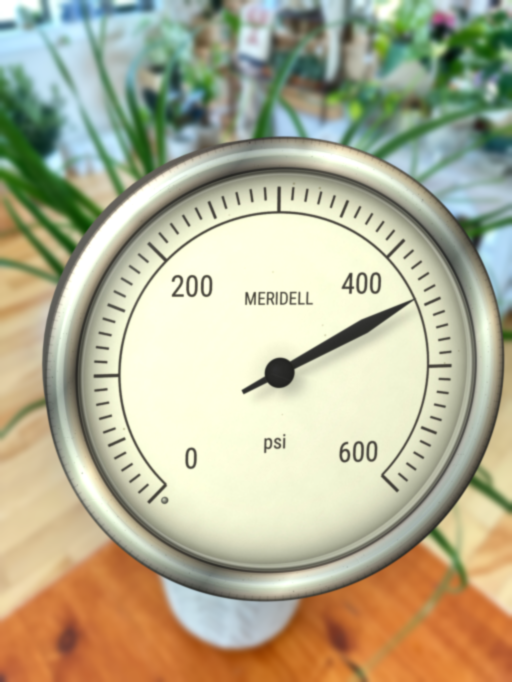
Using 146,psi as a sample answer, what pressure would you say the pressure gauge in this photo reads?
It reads 440,psi
